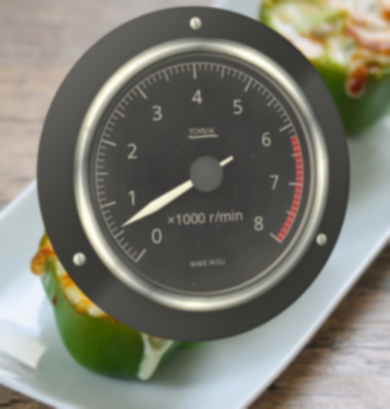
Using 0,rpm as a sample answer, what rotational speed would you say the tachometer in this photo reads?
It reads 600,rpm
